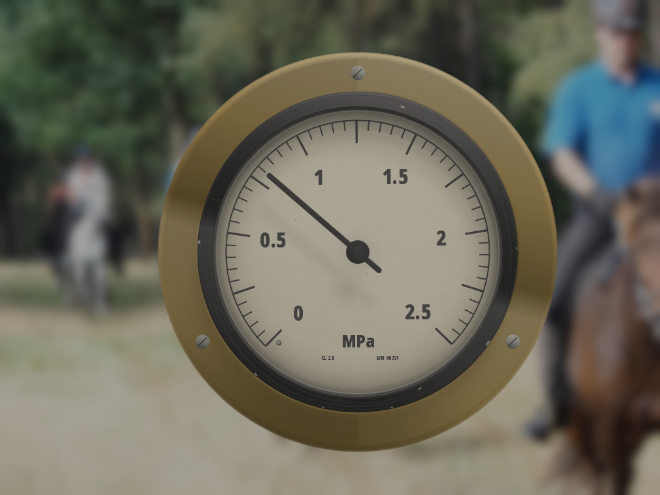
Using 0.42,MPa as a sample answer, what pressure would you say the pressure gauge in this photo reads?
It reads 0.8,MPa
